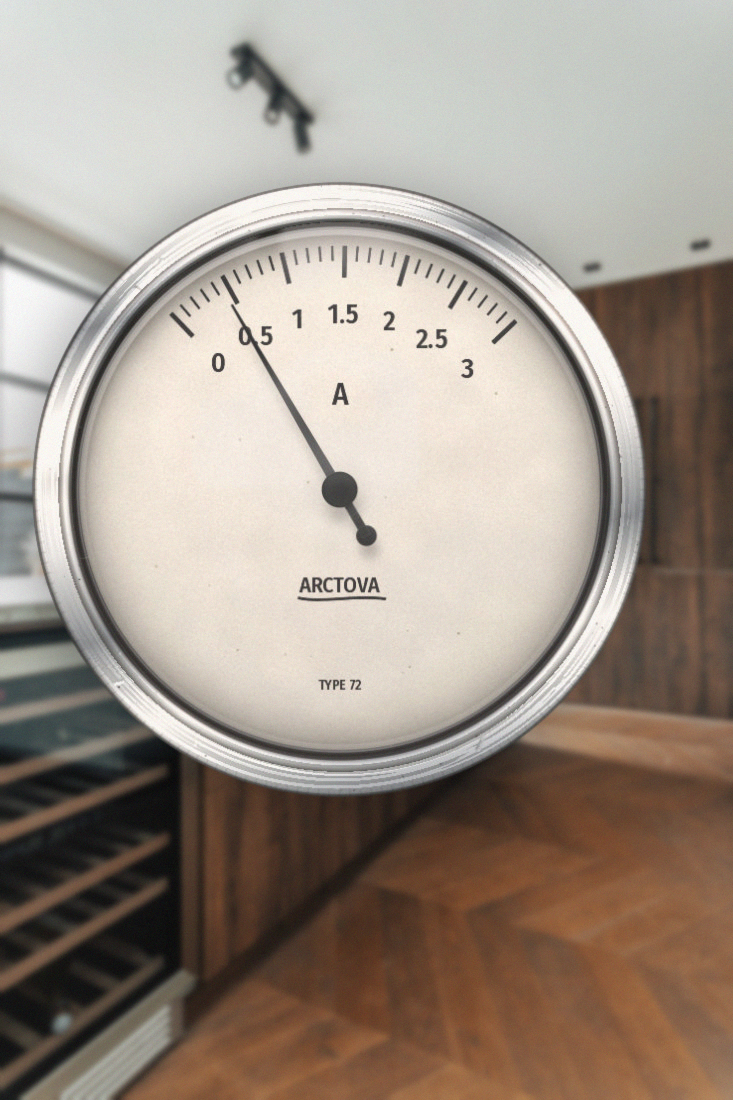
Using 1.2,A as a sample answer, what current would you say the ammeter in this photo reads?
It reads 0.45,A
